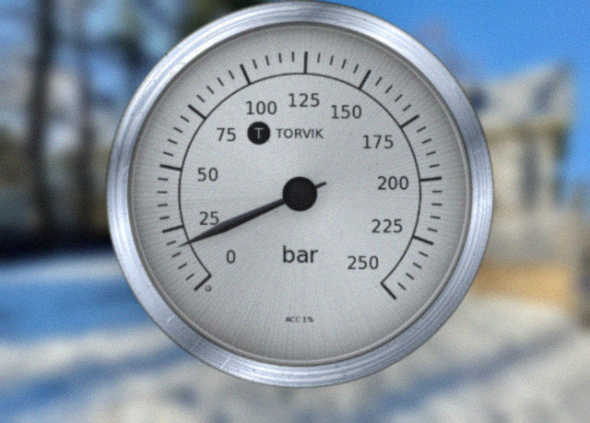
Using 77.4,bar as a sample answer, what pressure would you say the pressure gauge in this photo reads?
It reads 17.5,bar
